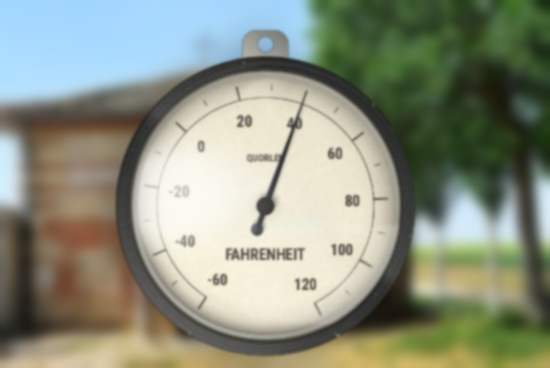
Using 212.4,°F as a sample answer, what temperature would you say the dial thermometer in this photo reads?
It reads 40,°F
